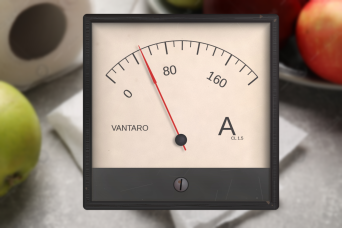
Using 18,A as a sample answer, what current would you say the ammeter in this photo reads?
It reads 50,A
